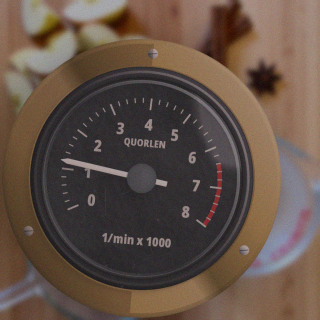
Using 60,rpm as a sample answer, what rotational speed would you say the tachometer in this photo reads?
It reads 1200,rpm
